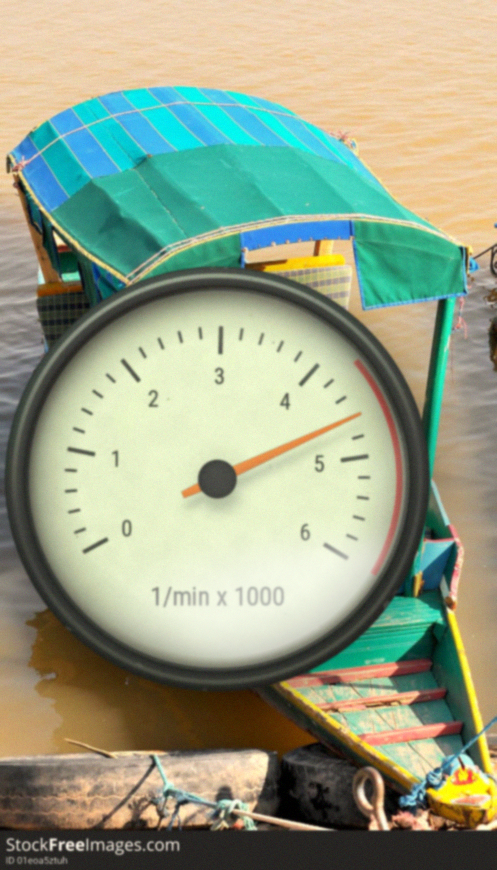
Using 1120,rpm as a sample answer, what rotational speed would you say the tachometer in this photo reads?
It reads 4600,rpm
